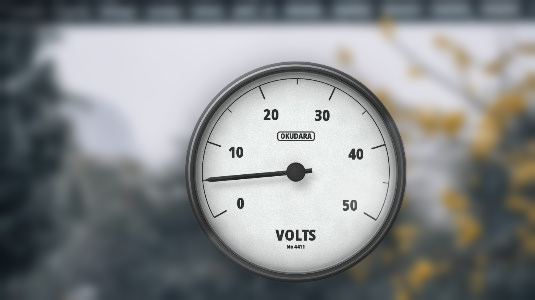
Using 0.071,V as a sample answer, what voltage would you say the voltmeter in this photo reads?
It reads 5,V
